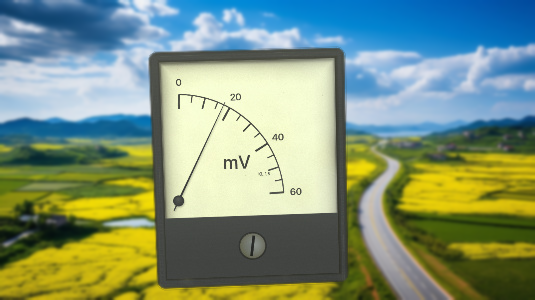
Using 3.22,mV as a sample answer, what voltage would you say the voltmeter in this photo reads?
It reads 17.5,mV
